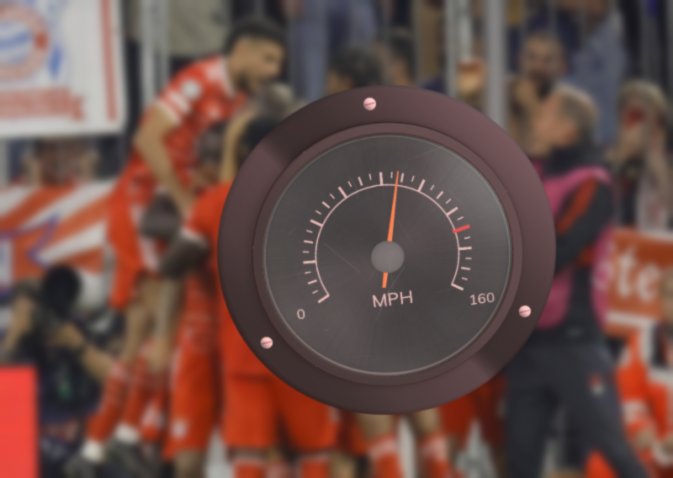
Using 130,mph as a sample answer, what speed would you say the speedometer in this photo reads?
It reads 87.5,mph
